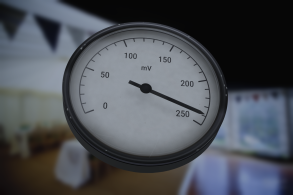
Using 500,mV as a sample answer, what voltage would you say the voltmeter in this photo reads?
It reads 240,mV
